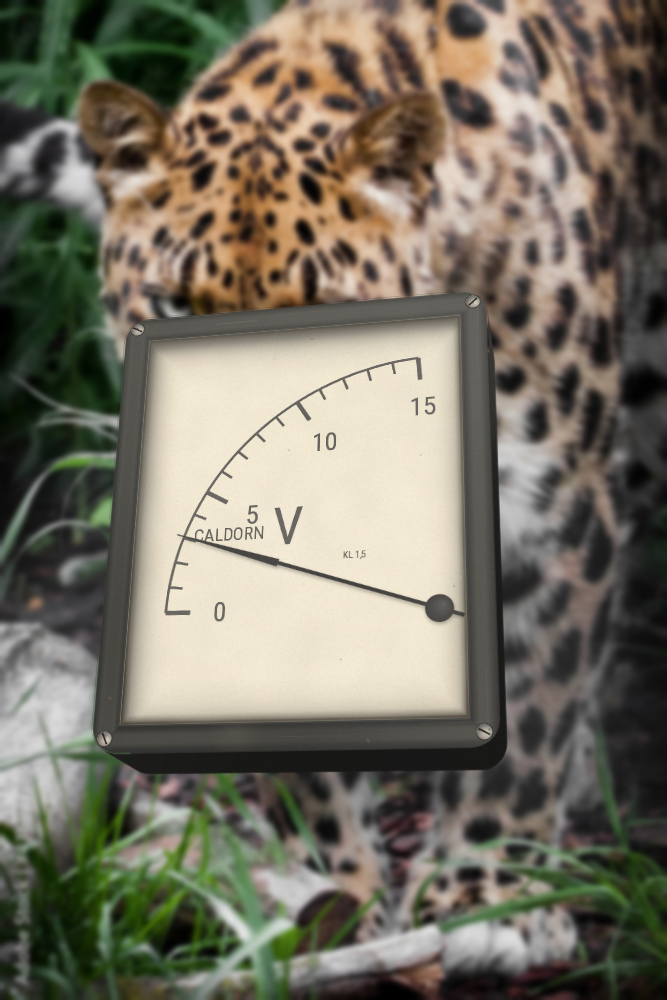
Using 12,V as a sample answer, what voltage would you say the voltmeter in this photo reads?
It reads 3,V
